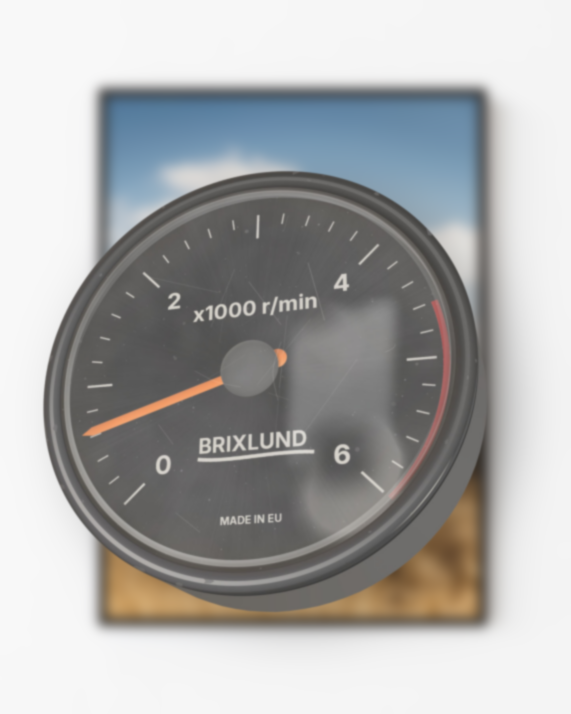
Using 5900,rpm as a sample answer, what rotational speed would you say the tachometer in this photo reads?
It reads 600,rpm
